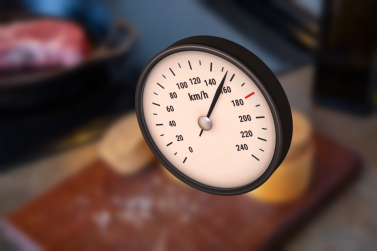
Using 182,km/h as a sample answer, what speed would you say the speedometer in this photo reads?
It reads 155,km/h
